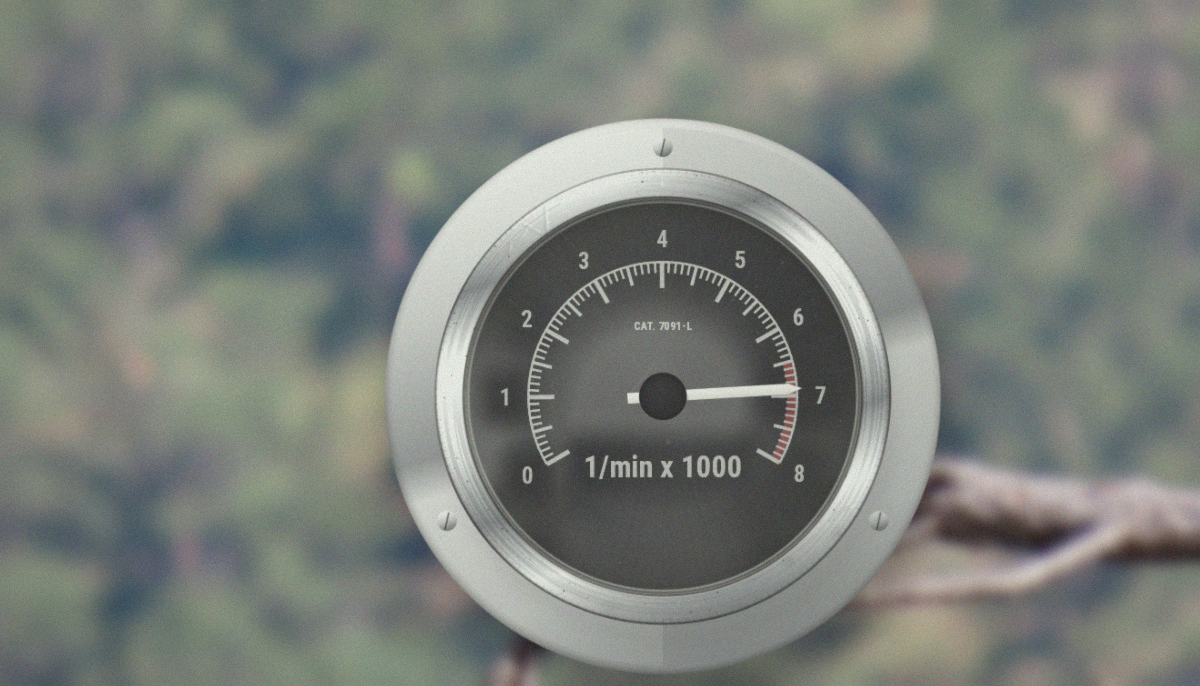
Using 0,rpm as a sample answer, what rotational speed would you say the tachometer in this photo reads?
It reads 6900,rpm
